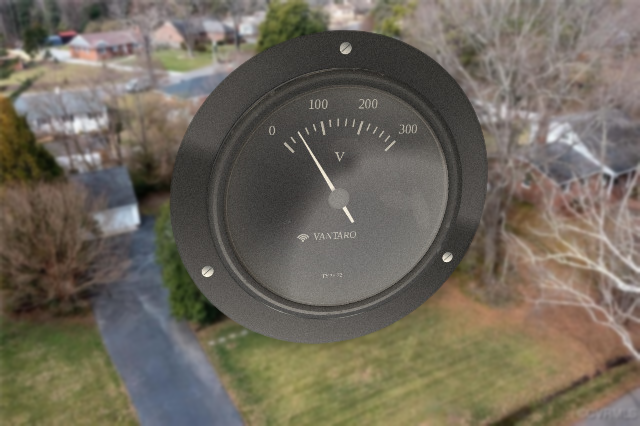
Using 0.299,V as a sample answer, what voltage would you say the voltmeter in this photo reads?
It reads 40,V
